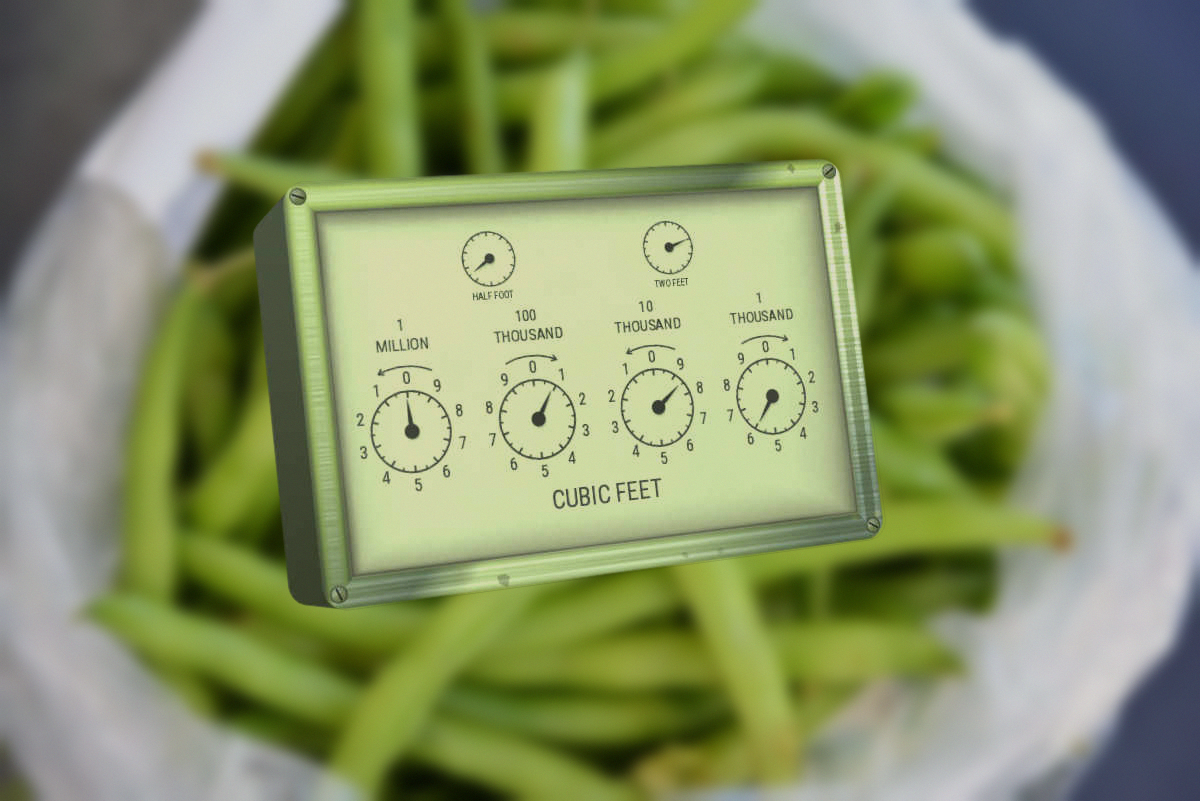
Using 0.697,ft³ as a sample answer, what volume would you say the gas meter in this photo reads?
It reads 8600,ft³
